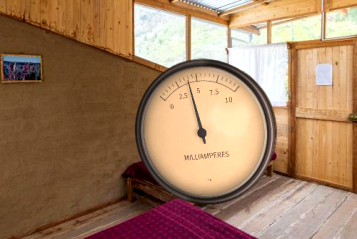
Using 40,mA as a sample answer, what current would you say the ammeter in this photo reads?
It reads 4,mA
